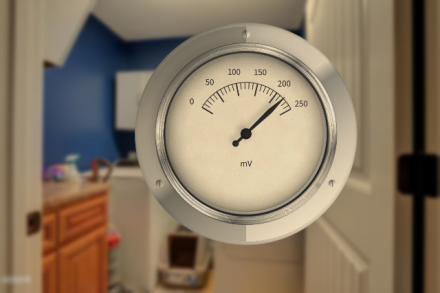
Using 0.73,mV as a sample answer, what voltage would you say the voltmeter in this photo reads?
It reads 220,mV
